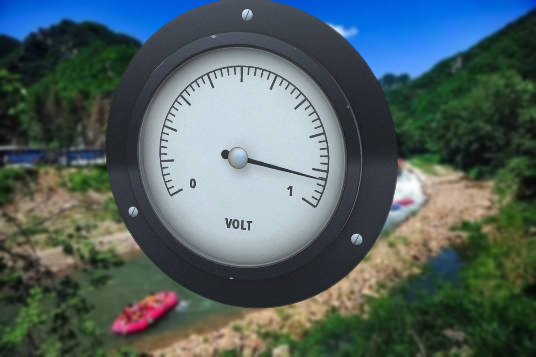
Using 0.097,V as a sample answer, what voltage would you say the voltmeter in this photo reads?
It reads 0.92,V
